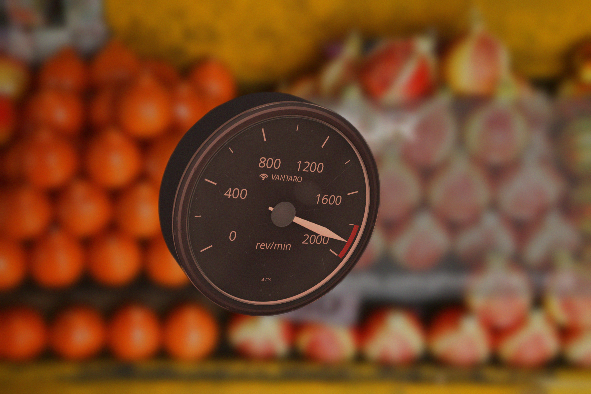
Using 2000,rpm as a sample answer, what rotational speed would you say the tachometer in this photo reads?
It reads 1900,rpm
